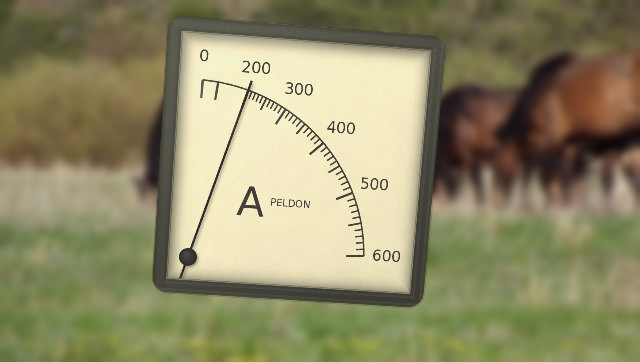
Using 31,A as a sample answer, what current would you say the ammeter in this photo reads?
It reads 200,A
